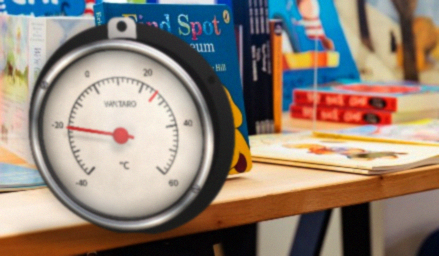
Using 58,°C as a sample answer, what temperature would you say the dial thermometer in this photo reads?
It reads -20,°C
